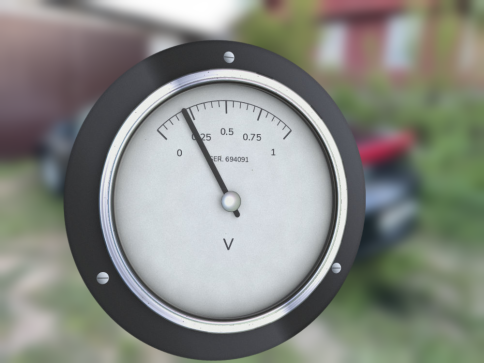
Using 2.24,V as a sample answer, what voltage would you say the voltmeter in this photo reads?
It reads 0.2,V
